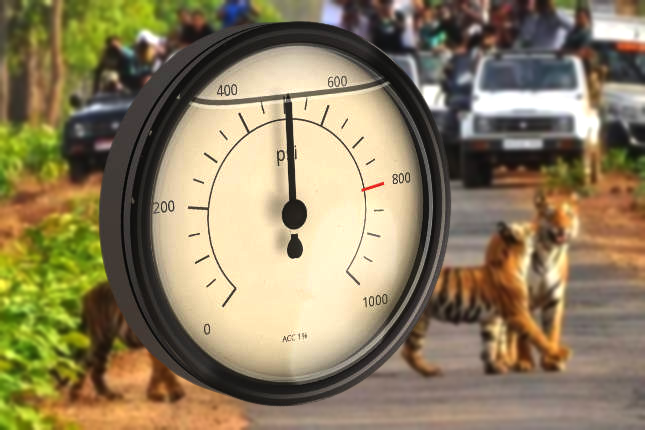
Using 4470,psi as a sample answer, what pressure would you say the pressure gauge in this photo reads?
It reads 500,psi
